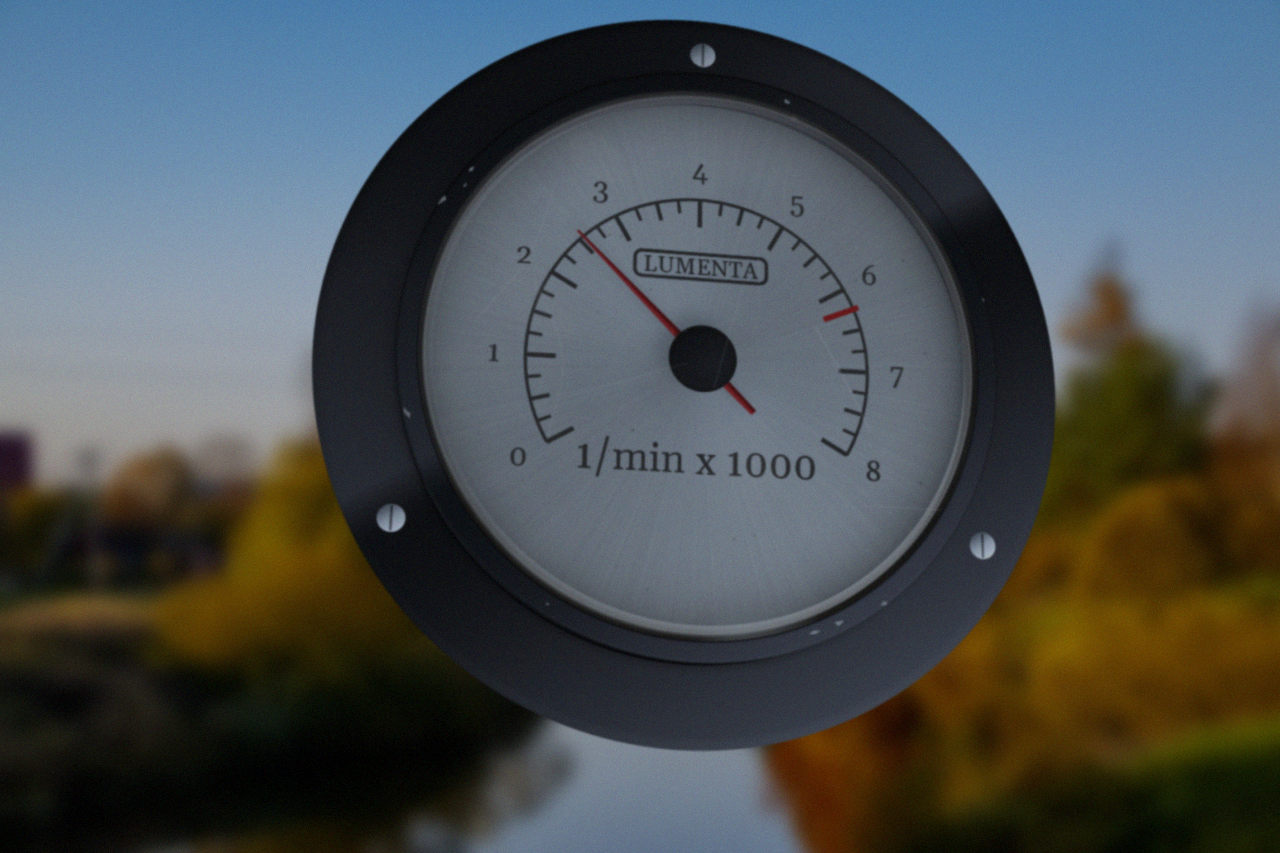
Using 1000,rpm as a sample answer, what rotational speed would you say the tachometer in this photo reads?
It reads 2500,rpm
